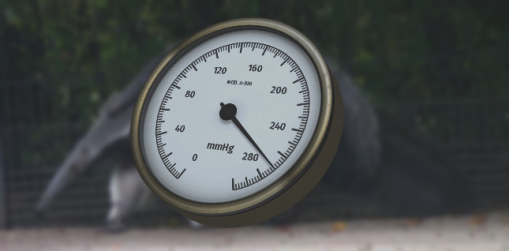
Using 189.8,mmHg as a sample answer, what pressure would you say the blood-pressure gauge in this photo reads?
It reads 270,mmHg
